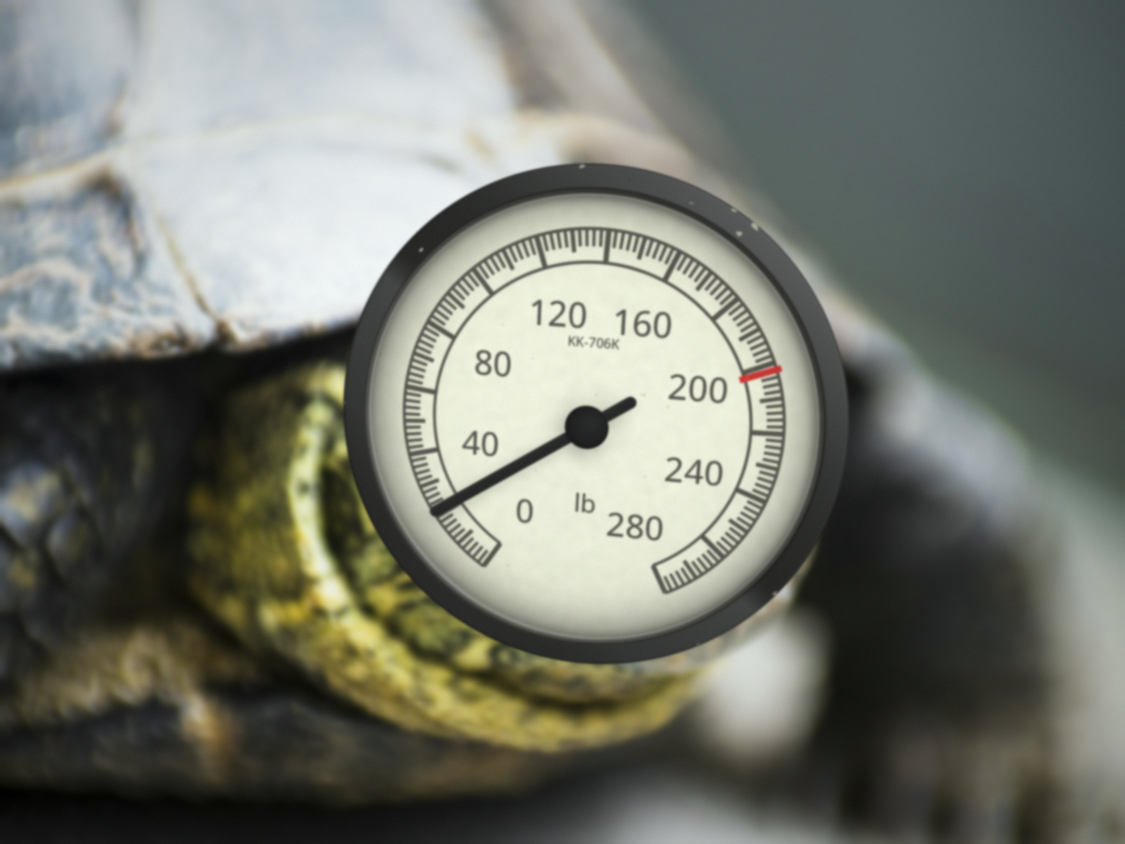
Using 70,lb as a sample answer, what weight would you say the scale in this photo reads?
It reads 22,lb
